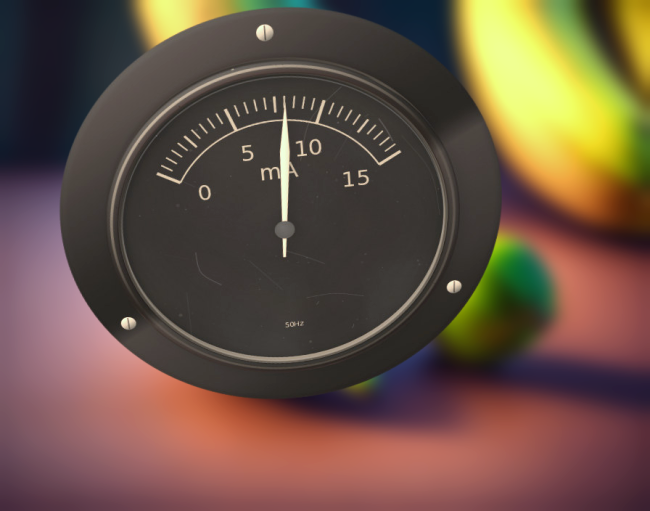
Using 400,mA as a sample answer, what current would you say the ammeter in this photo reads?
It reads 8,mA
